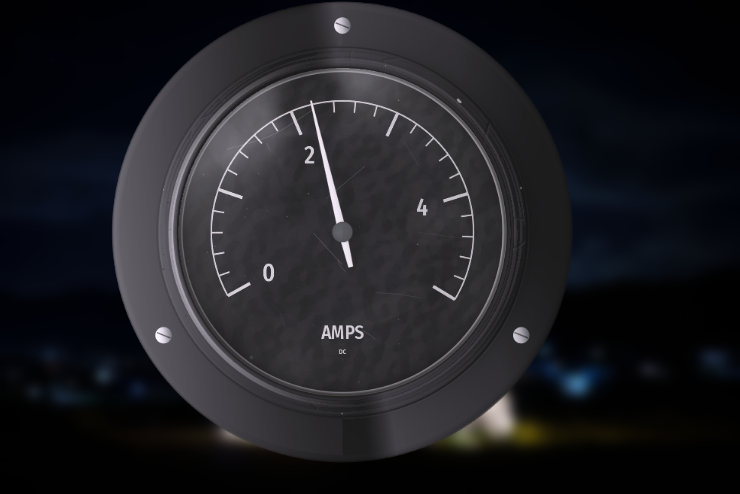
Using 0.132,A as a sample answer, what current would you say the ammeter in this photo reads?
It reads 2.2,A
